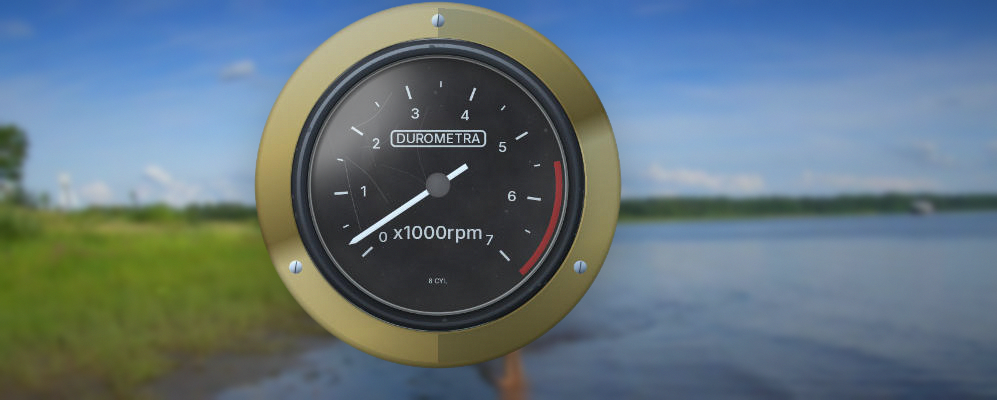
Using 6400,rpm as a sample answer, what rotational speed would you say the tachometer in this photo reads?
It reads 250,rpm
